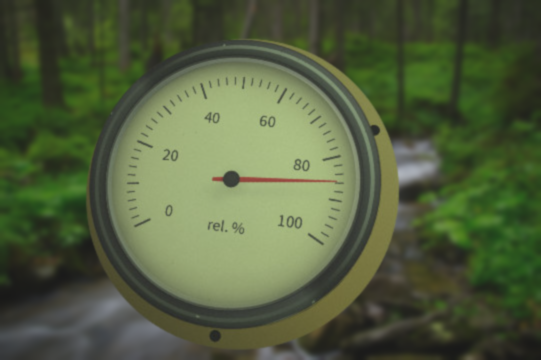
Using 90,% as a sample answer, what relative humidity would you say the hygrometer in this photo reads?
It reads 86,%
